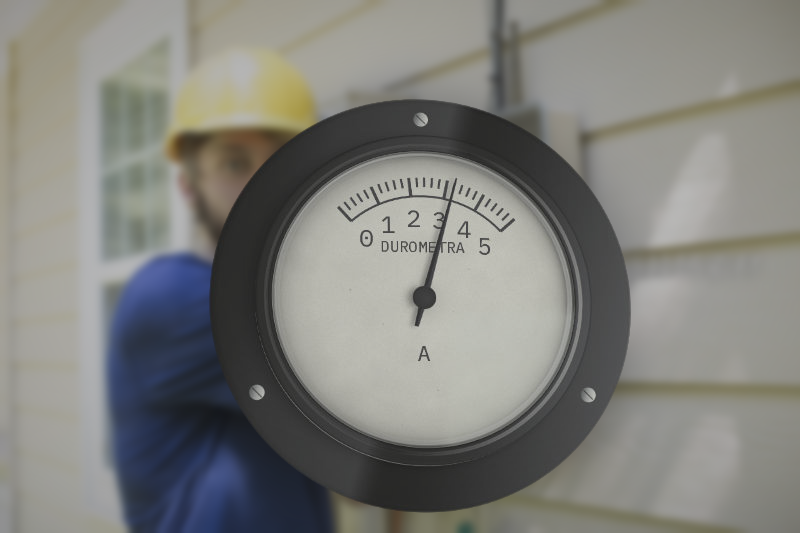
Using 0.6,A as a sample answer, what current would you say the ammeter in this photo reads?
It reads 3.2,A
